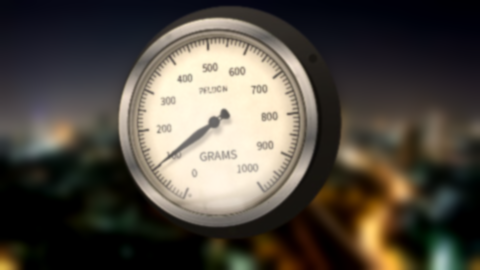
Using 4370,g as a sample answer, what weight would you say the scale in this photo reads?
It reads 100,g
